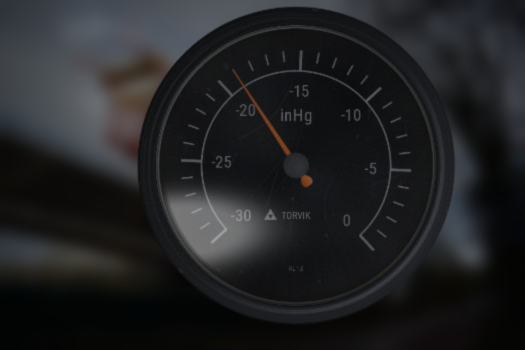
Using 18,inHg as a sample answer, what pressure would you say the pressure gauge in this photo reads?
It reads -19,inHg
